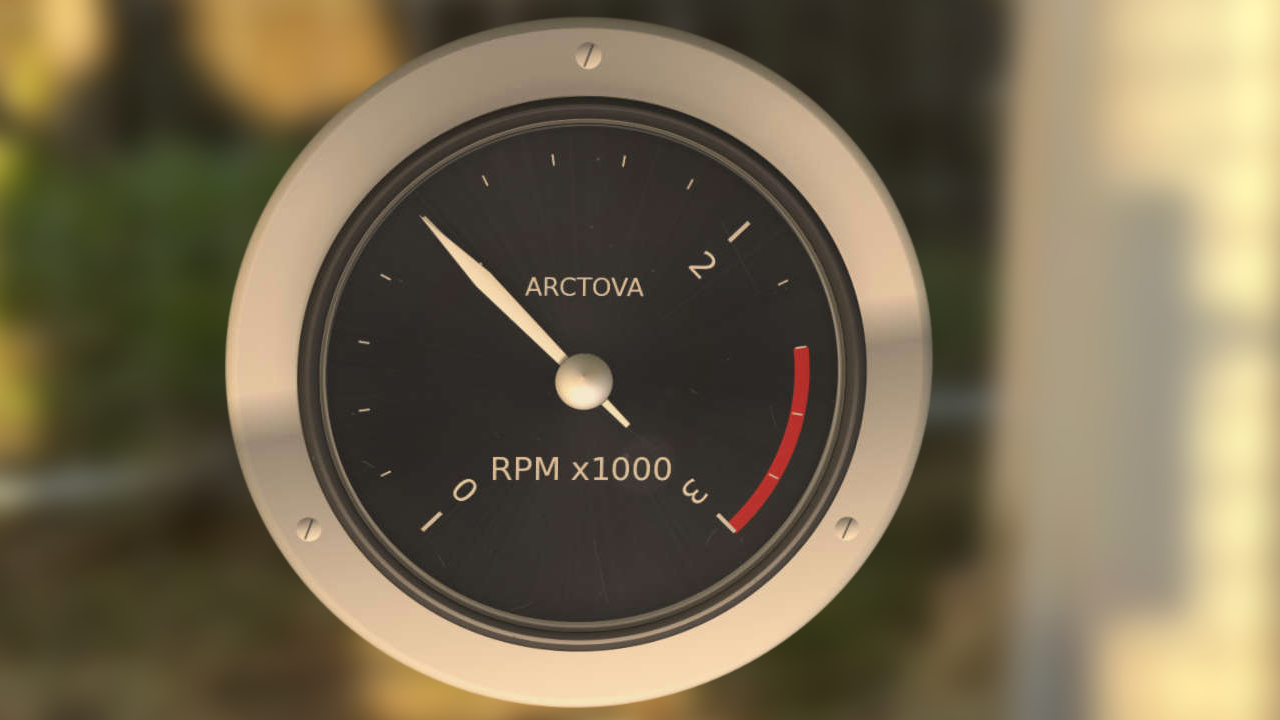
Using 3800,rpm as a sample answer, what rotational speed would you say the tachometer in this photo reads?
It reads 1000,rpm
